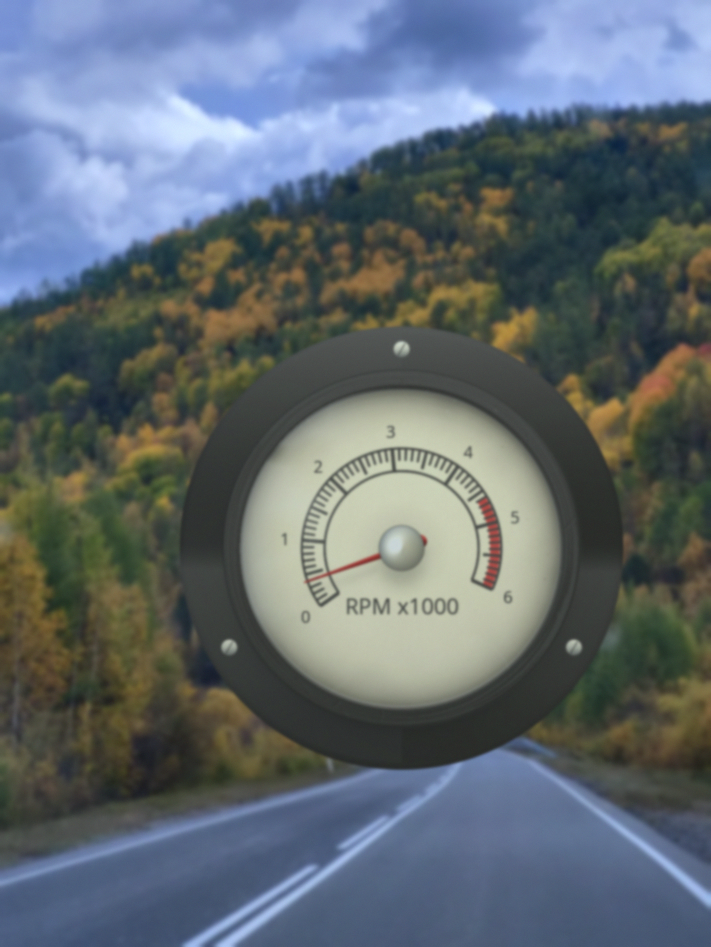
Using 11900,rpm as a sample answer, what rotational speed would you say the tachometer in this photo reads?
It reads 400,rpm
